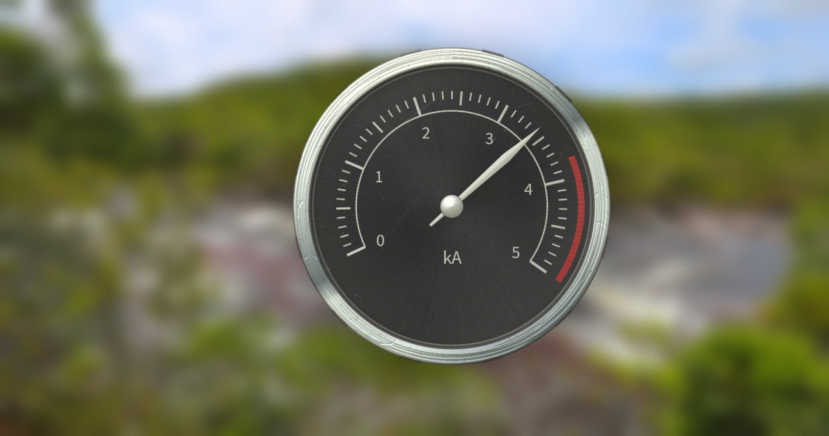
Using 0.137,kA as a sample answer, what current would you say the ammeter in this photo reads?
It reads 3.4,kA
